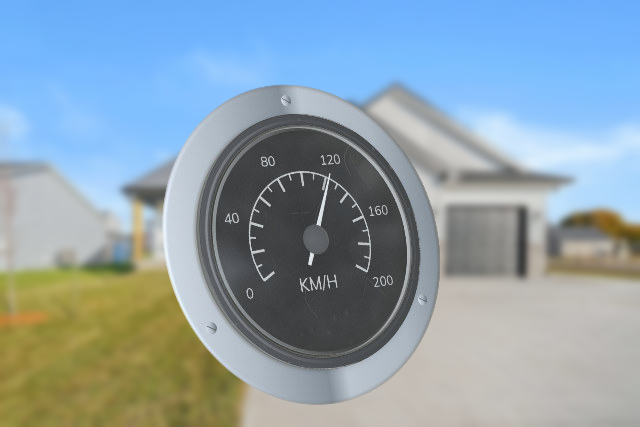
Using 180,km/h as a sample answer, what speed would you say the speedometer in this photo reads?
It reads 120,km/h
